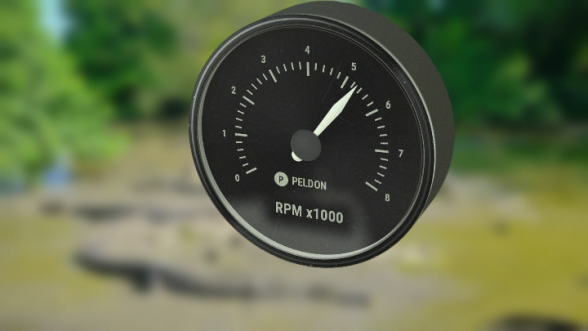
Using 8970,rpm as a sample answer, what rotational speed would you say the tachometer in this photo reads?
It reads 5300,rpm
